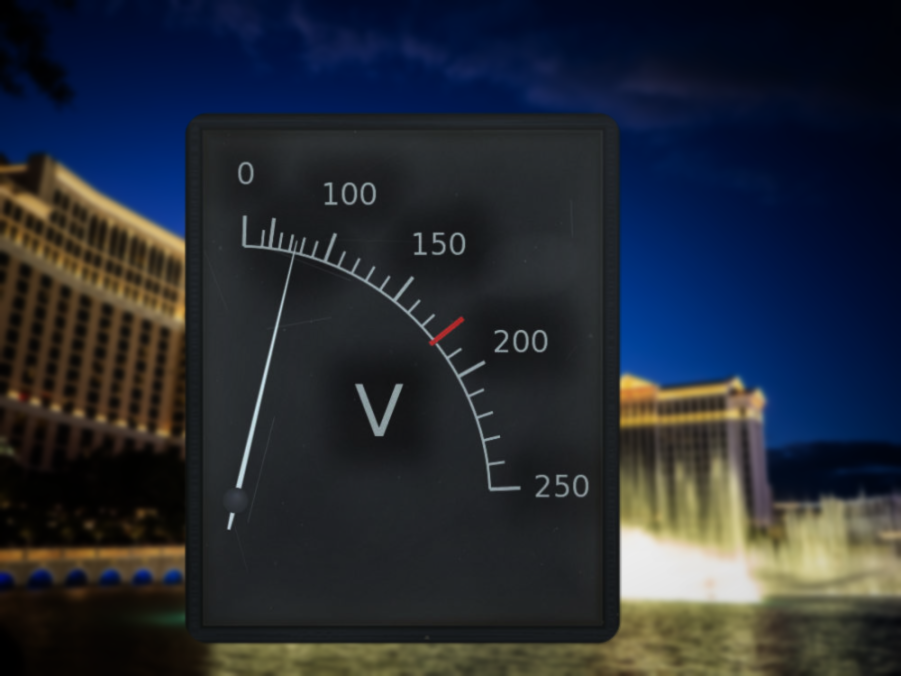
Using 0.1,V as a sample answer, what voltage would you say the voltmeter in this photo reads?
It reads 75,V
